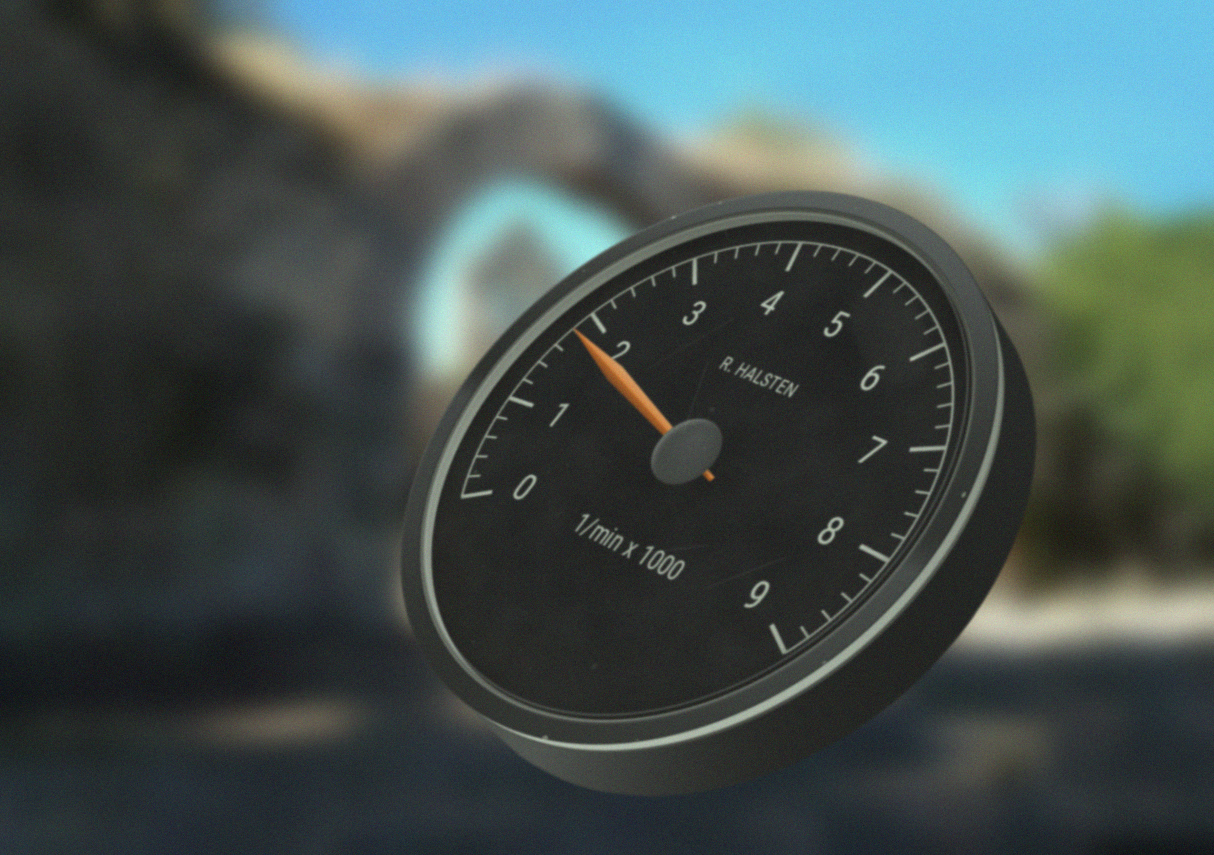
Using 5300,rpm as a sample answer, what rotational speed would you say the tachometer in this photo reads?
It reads 1800,rpm
